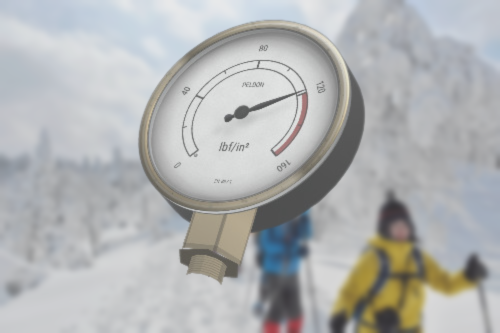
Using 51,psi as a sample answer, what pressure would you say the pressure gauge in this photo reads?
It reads 120,psi
